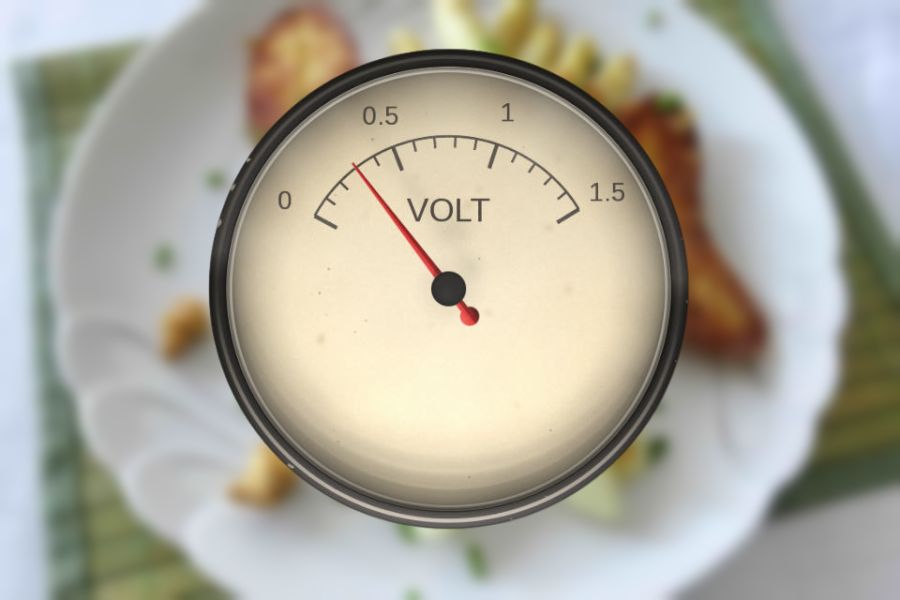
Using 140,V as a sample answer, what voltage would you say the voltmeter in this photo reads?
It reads 0.3,V
